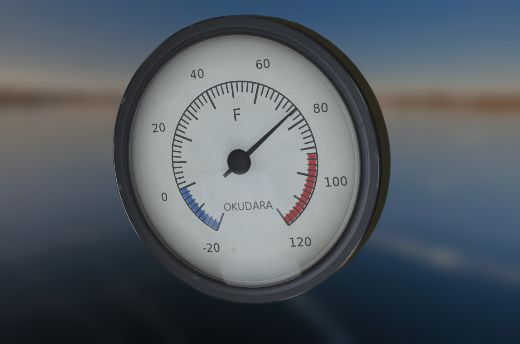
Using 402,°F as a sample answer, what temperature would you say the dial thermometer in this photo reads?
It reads 76,°F
